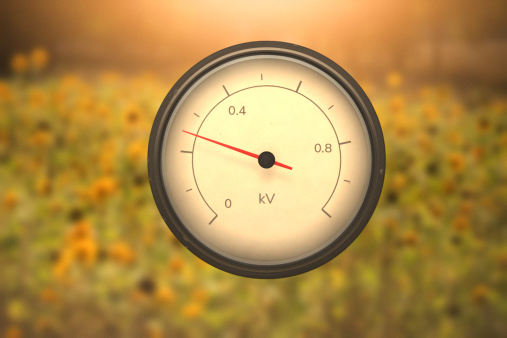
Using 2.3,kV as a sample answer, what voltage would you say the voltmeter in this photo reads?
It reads 0.25,kV
